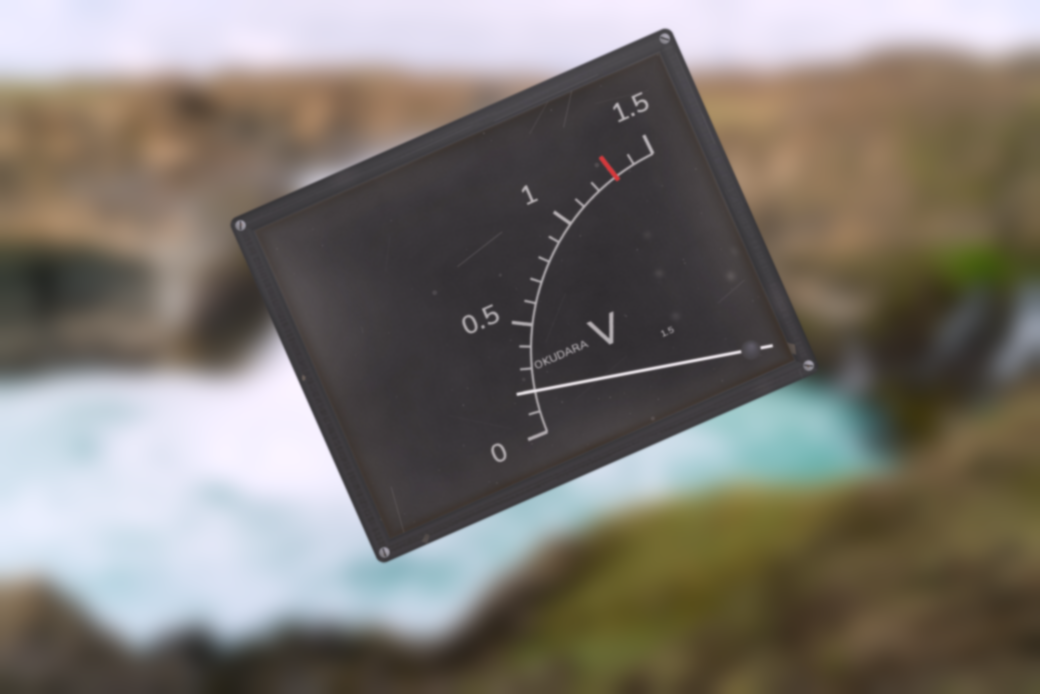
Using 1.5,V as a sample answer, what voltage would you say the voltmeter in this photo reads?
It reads 0.2,V
